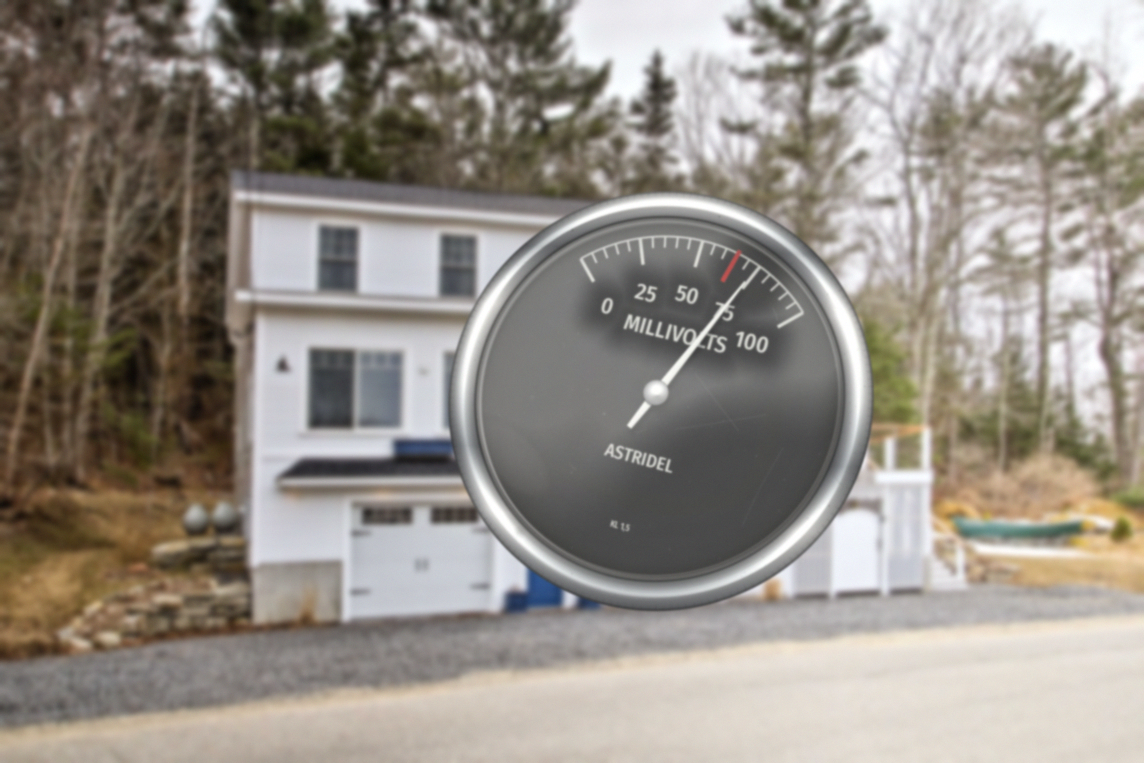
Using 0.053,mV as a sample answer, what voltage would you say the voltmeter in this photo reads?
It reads 75,mV
